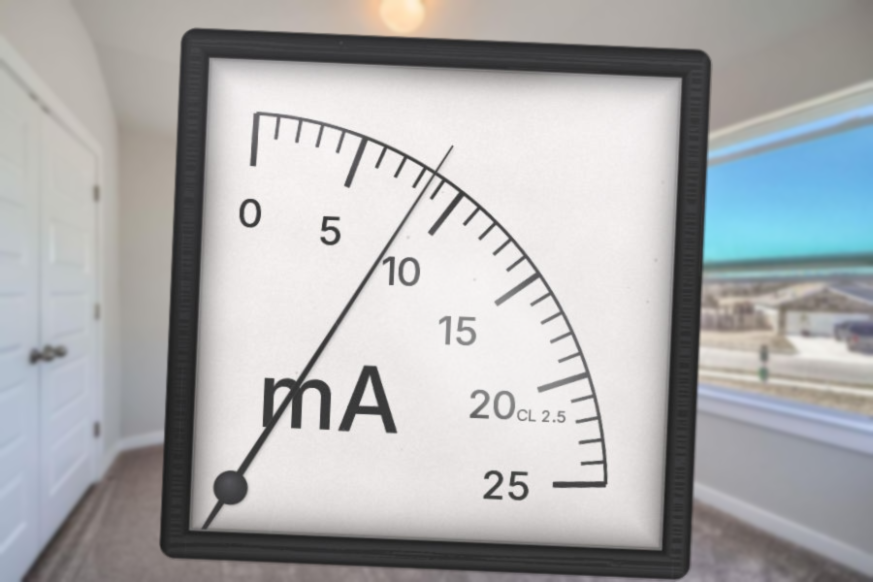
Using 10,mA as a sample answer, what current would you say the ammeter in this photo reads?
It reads 8.5,mA
